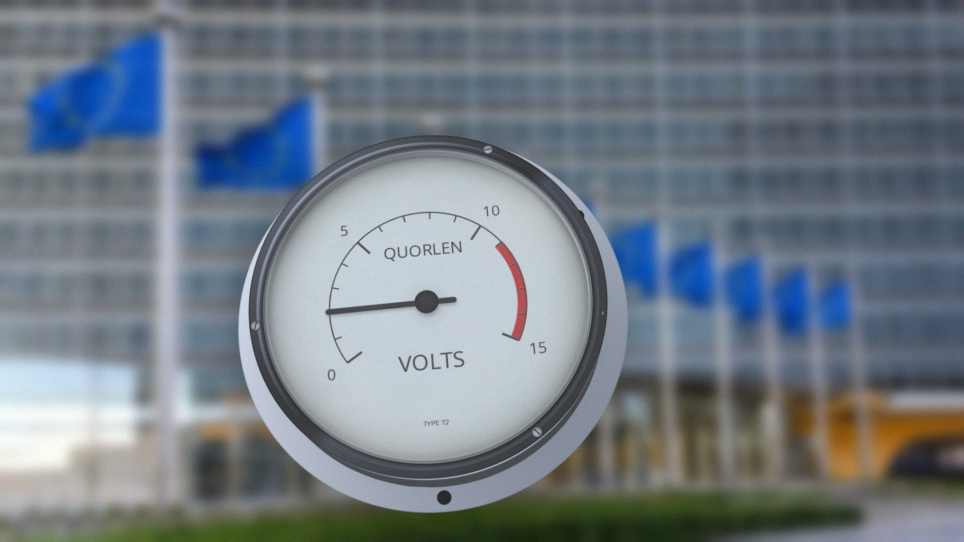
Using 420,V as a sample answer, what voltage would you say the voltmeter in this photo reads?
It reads 2,V
